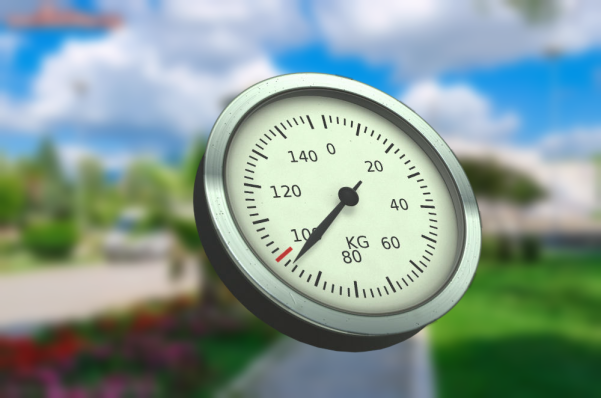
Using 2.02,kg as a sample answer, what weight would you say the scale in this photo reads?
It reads 97,kg
